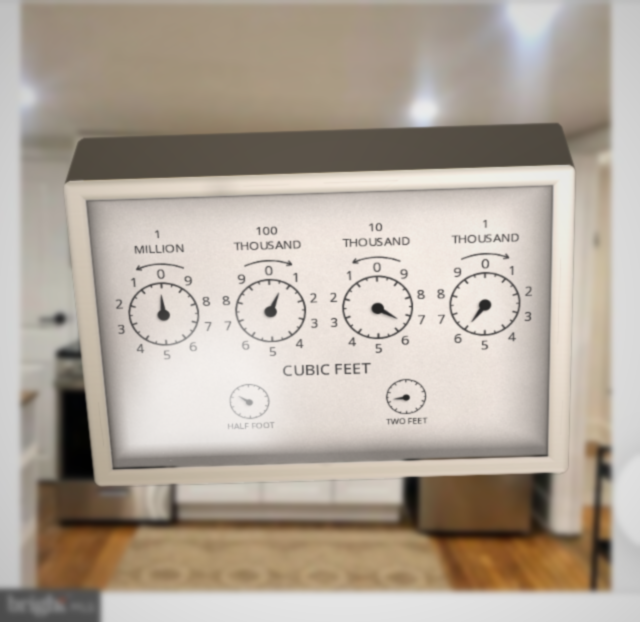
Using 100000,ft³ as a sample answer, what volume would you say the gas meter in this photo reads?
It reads 6600,ft³
